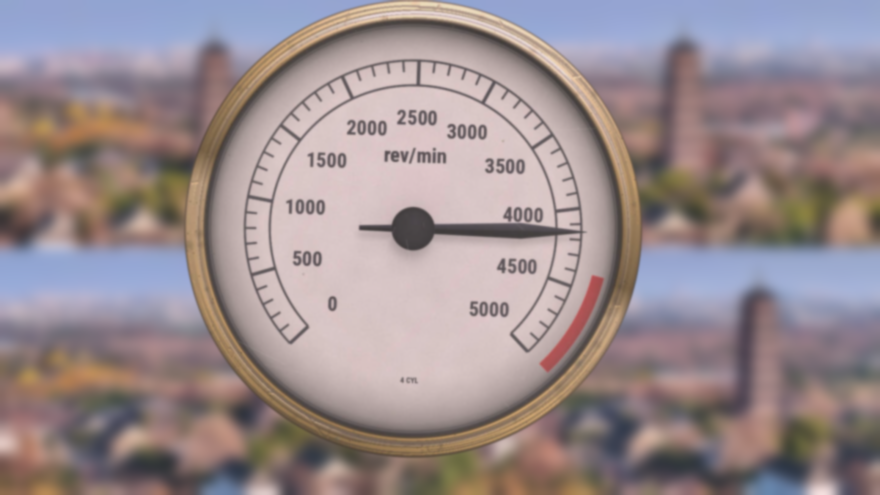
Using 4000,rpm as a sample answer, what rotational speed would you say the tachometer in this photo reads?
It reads 4150,rpm
